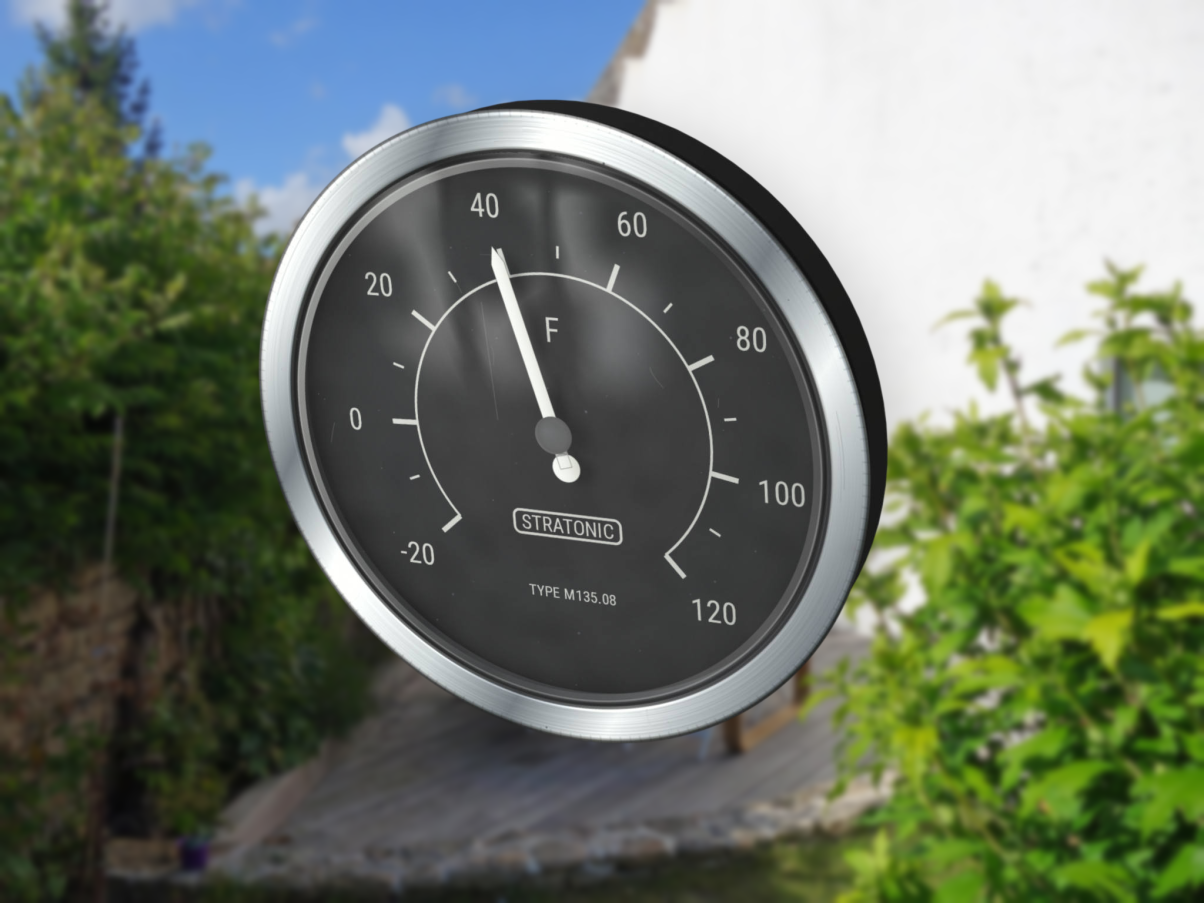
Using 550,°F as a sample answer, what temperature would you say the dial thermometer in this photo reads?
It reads 40,°F
